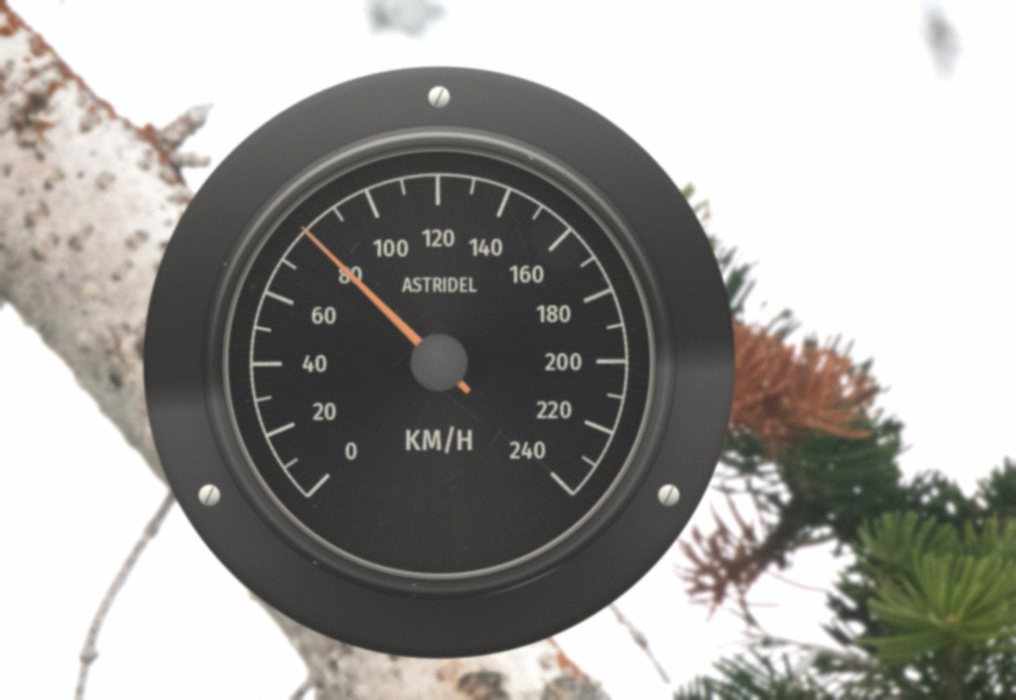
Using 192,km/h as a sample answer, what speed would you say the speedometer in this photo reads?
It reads 80,km/h
